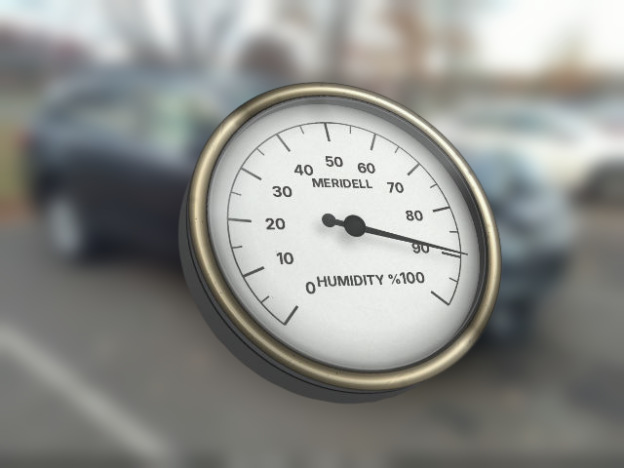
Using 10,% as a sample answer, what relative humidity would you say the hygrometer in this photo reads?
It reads 90,%
